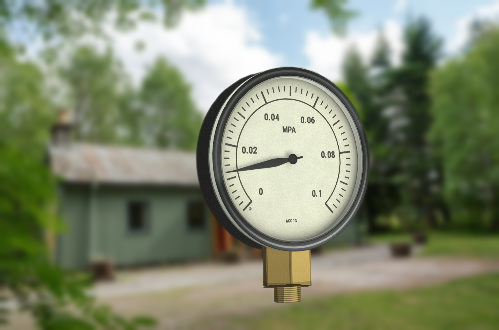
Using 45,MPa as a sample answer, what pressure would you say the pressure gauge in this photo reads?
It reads 0.012,MPa
